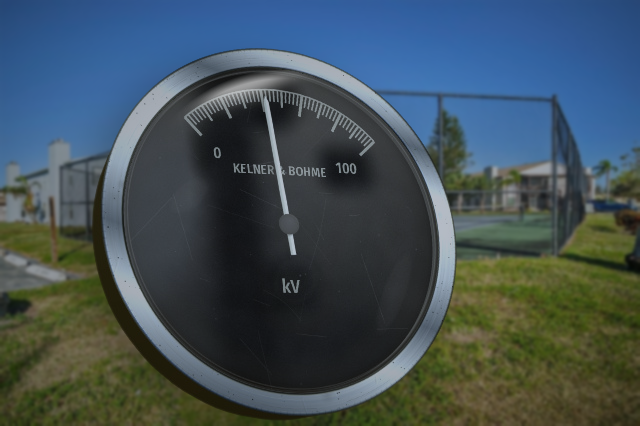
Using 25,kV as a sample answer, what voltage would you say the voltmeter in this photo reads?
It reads 40,kV
